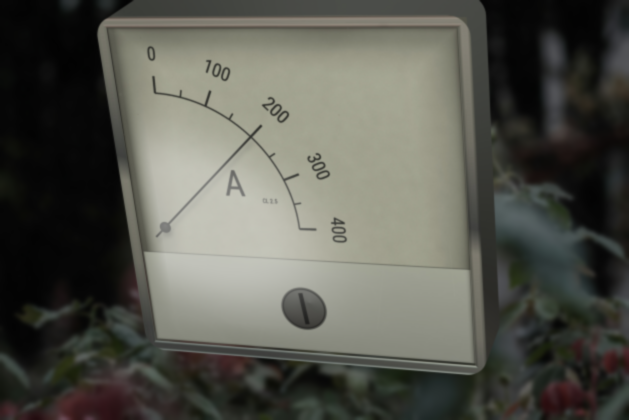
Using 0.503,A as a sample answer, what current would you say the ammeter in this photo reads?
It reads 200,A
